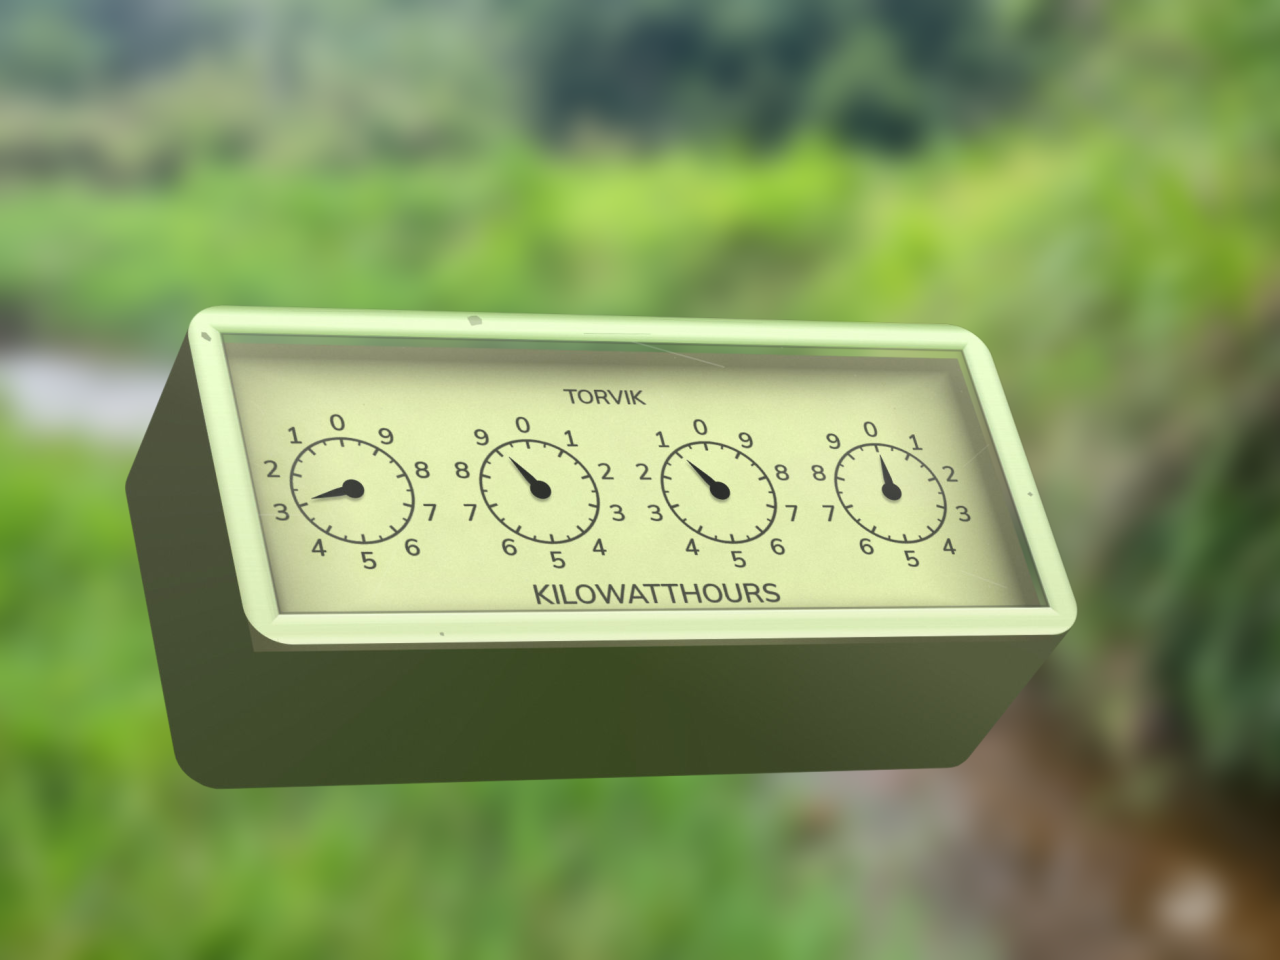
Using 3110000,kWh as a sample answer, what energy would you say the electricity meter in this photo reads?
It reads 2910,kWh
